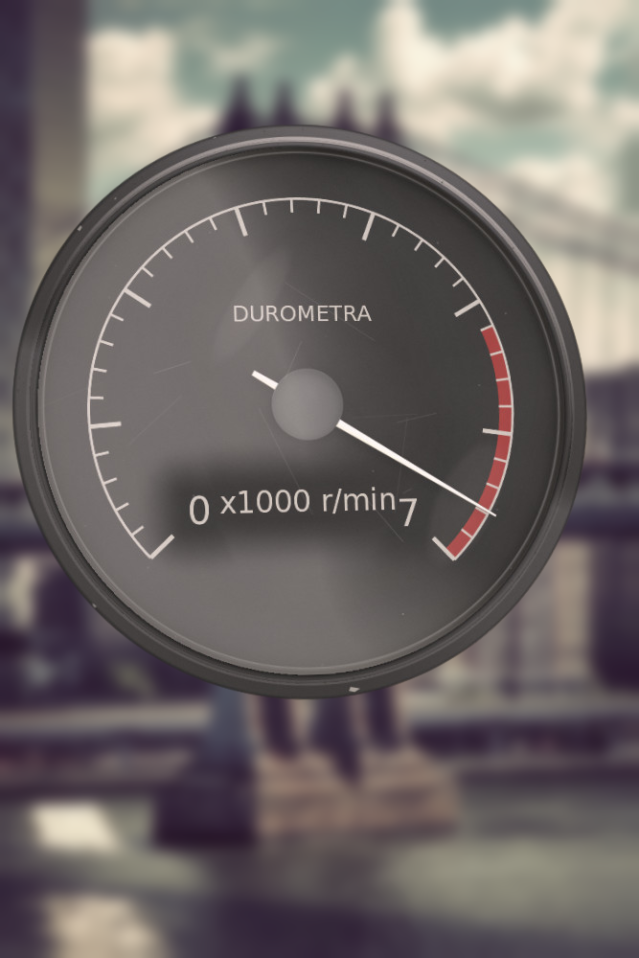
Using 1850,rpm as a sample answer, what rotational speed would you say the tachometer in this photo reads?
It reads 6600,rpm
